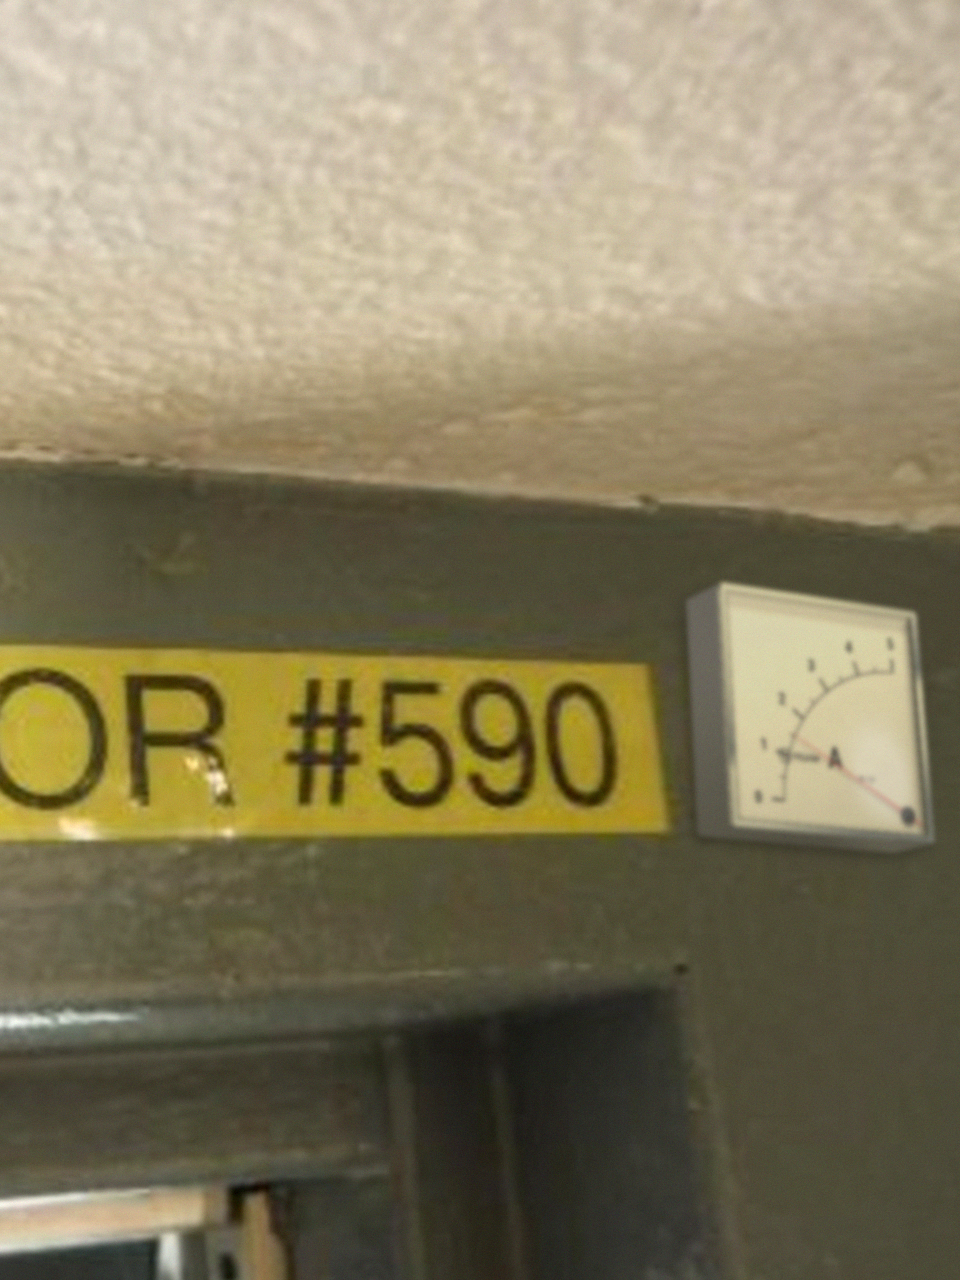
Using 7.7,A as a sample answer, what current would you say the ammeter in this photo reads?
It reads 1.5,A
